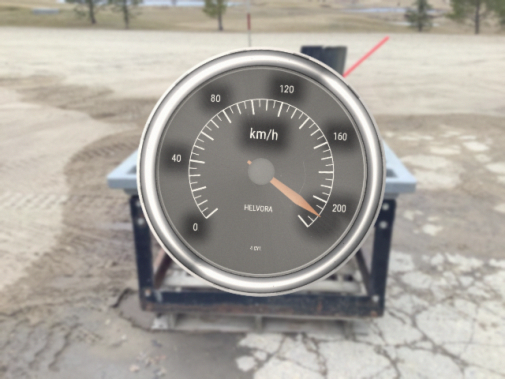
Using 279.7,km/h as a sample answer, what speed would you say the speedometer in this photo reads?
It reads 210,km/h
